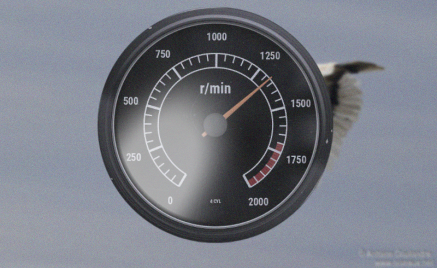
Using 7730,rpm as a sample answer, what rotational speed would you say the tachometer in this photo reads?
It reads 1325,rpm
